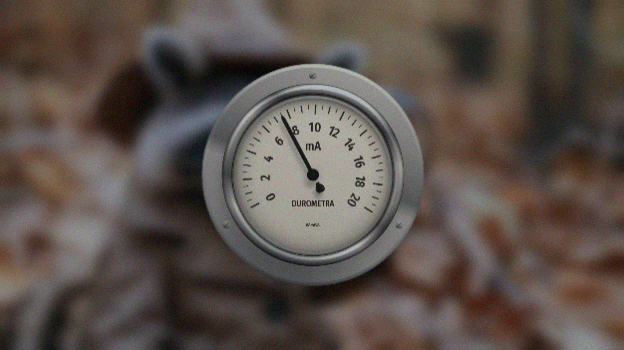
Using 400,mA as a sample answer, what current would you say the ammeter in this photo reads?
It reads 7.5,mA
